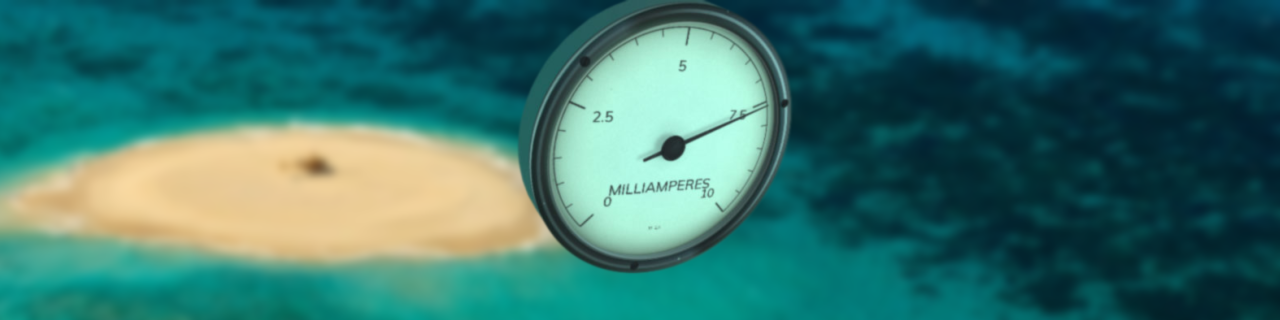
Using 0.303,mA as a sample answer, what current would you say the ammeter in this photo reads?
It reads 7.5,mA
